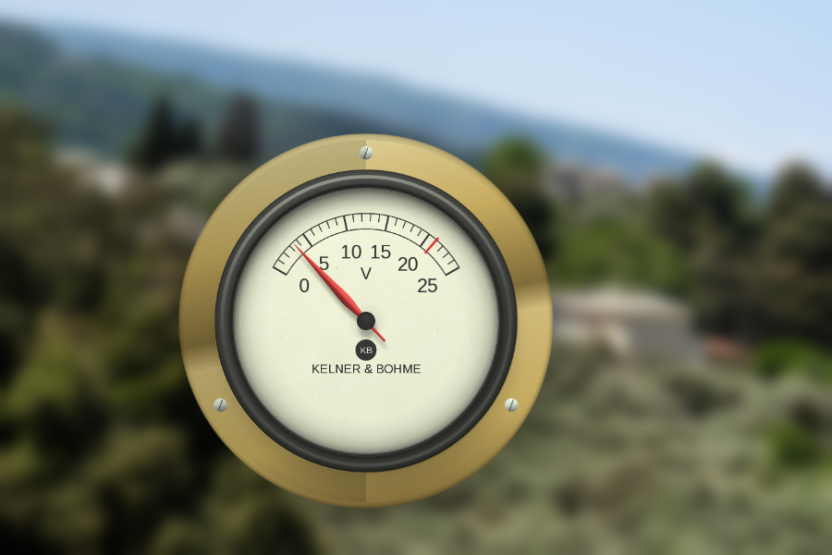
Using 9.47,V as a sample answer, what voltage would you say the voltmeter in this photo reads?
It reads 3.5,V
